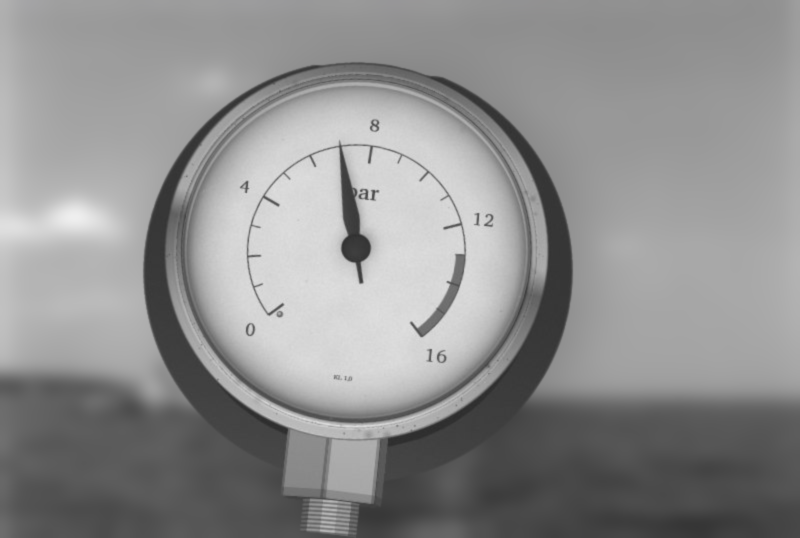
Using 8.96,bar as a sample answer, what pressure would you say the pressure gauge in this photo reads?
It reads 7,bar
